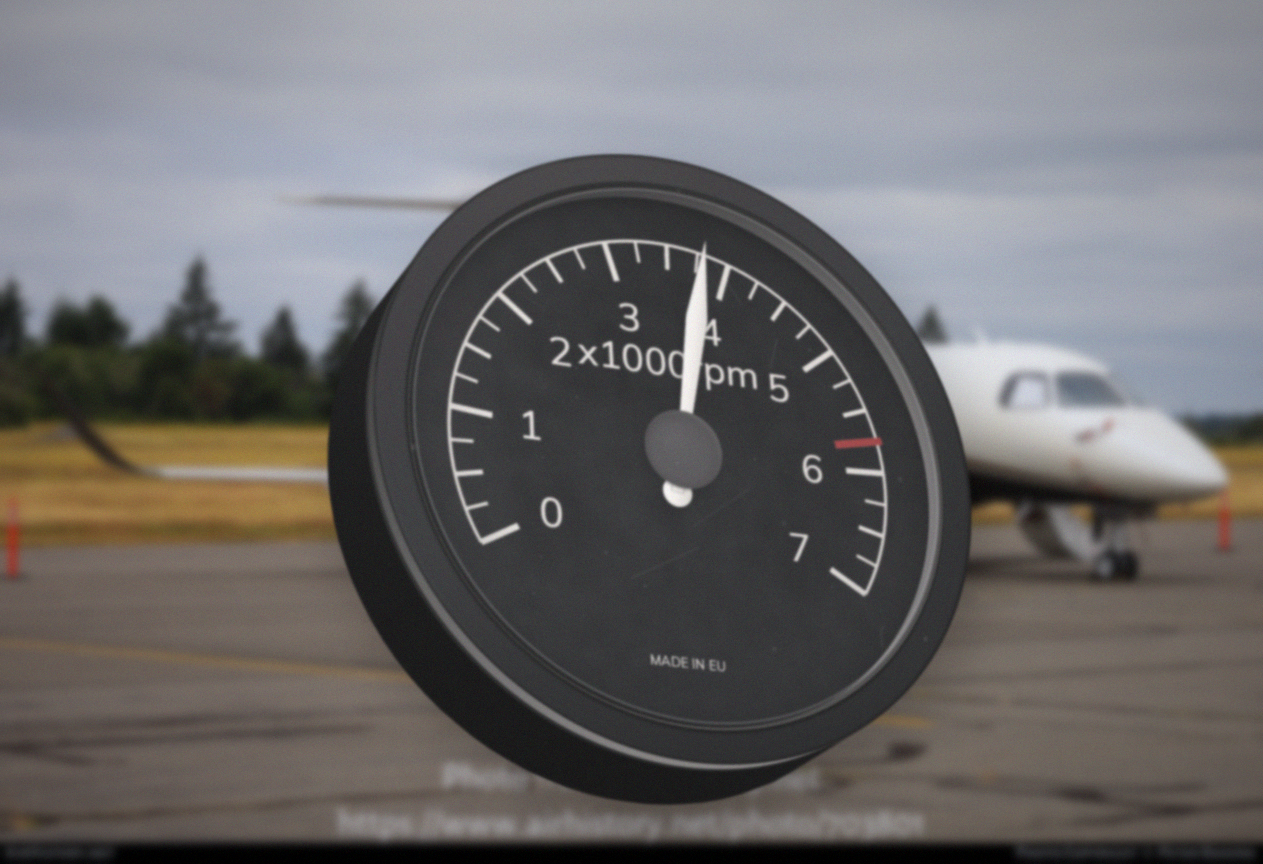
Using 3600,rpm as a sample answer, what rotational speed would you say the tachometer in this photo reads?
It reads 3750,rpm
